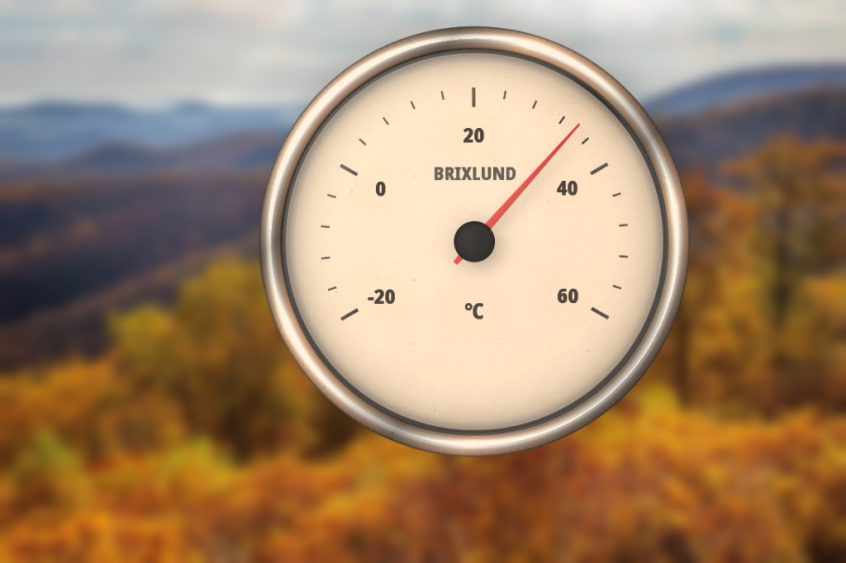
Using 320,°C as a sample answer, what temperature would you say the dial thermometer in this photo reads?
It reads 34,°C
